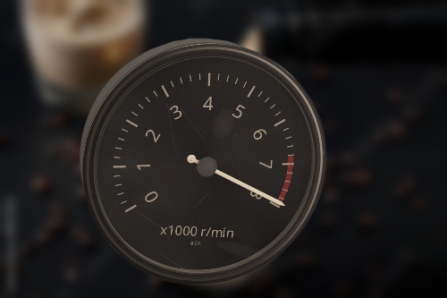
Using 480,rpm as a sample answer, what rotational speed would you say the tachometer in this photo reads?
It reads 7900,rpm
